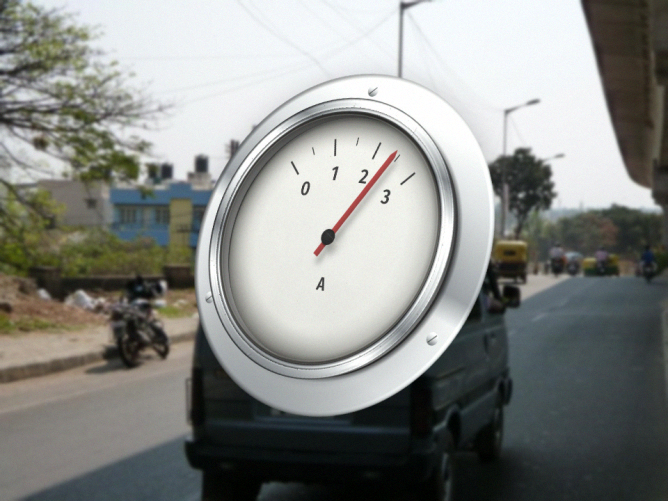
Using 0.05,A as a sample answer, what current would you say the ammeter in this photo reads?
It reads 2.5,A
